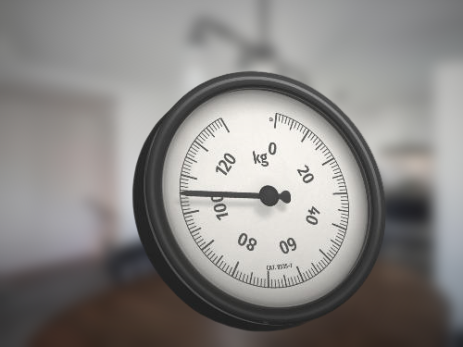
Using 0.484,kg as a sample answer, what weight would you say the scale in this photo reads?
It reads 105,kg
